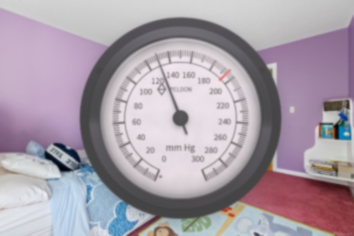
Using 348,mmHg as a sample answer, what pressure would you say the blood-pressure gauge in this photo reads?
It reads 130,mmHg
